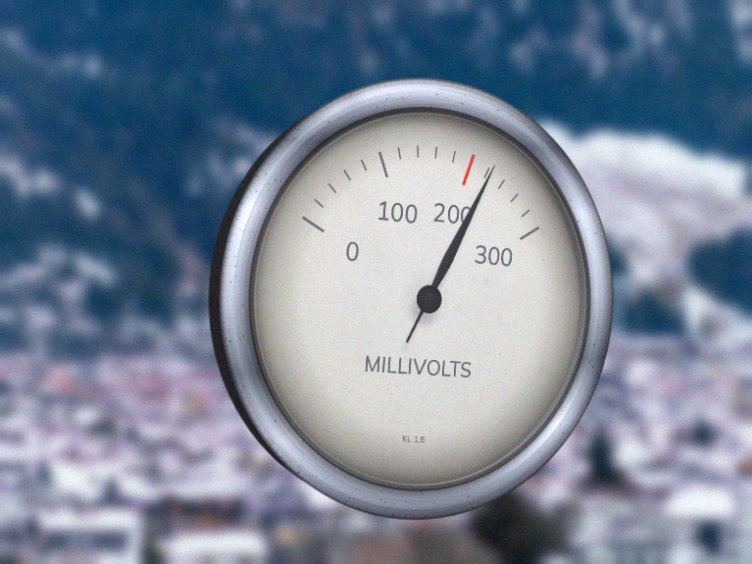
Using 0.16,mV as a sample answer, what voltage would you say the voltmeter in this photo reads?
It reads 220,mV
